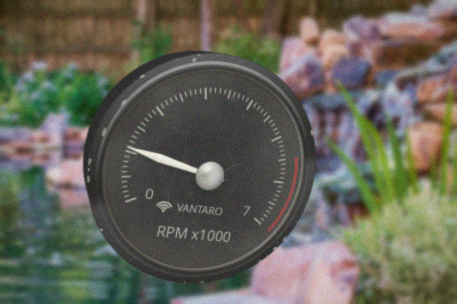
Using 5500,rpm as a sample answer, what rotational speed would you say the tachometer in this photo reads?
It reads 1100,rpm
